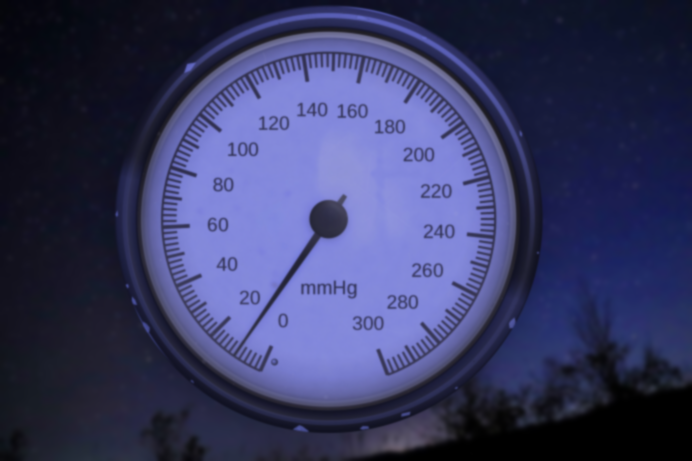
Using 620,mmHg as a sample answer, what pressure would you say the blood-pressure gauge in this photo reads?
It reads 10,mmHg
